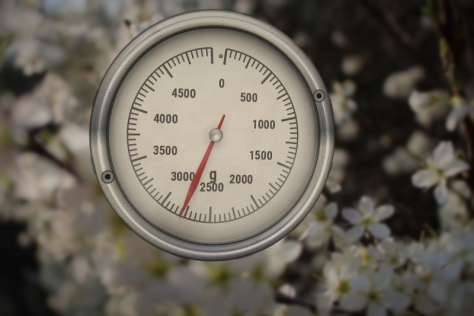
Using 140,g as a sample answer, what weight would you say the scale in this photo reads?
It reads 2800,g
